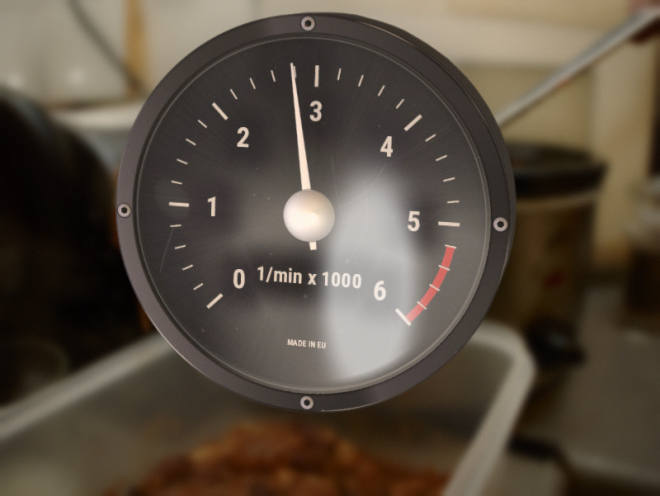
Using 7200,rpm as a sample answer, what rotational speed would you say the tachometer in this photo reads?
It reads 2800,rpm
